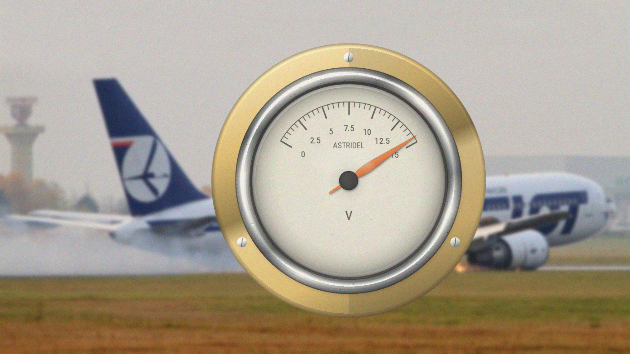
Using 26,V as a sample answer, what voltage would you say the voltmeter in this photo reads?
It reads 14.5,V
